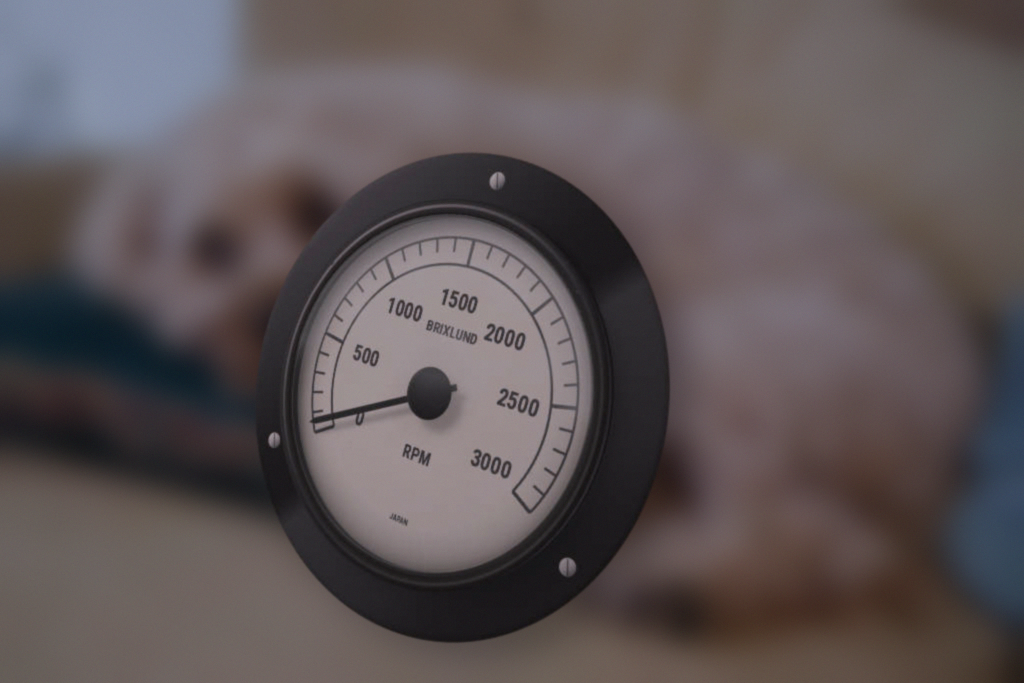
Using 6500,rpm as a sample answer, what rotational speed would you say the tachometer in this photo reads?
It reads 50,rpm
